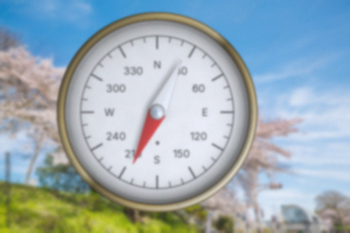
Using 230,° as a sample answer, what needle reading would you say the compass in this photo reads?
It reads 205,°
